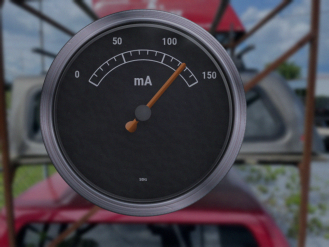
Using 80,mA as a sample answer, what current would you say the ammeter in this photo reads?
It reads 125,mA
